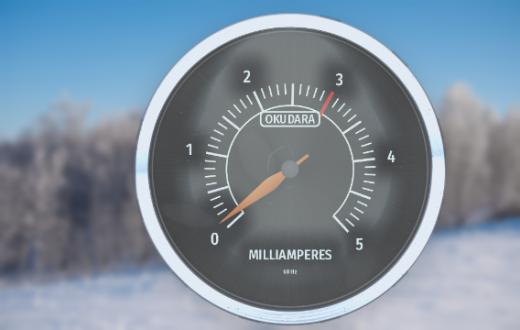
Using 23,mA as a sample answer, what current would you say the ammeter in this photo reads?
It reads 0.1,mA
